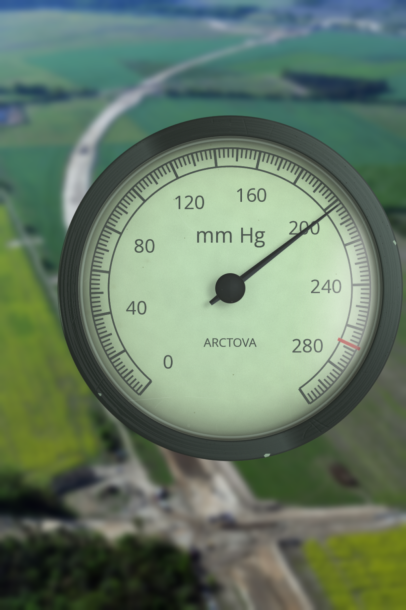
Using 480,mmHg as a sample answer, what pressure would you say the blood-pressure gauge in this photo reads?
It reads 202,mmHg
